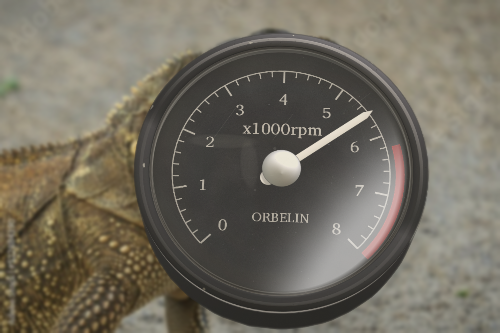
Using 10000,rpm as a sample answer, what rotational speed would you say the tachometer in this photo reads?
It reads 5600,rpm
